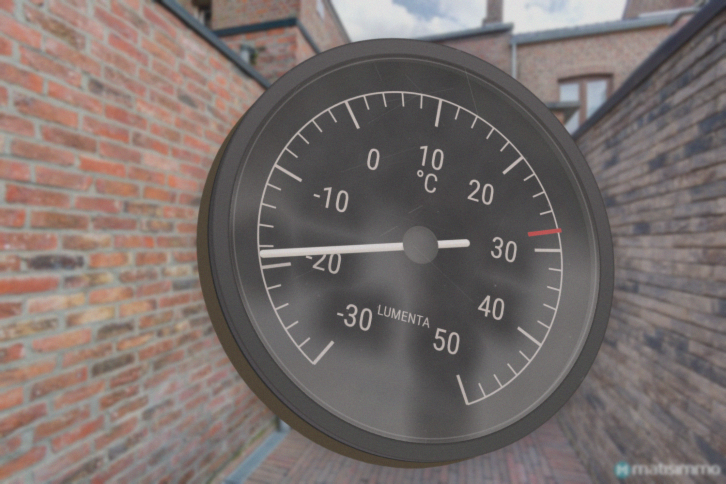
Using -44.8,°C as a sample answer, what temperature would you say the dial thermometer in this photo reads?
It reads -19,°C
